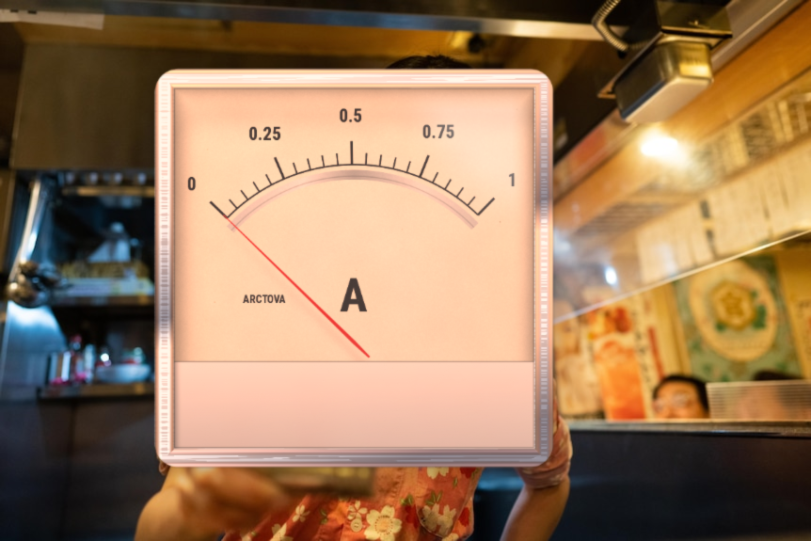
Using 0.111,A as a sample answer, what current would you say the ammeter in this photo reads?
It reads 0,A
